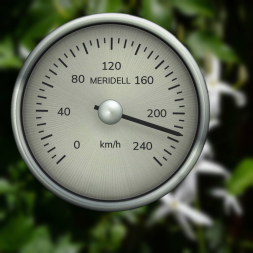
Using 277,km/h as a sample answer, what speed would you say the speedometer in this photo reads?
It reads 215,km/h
